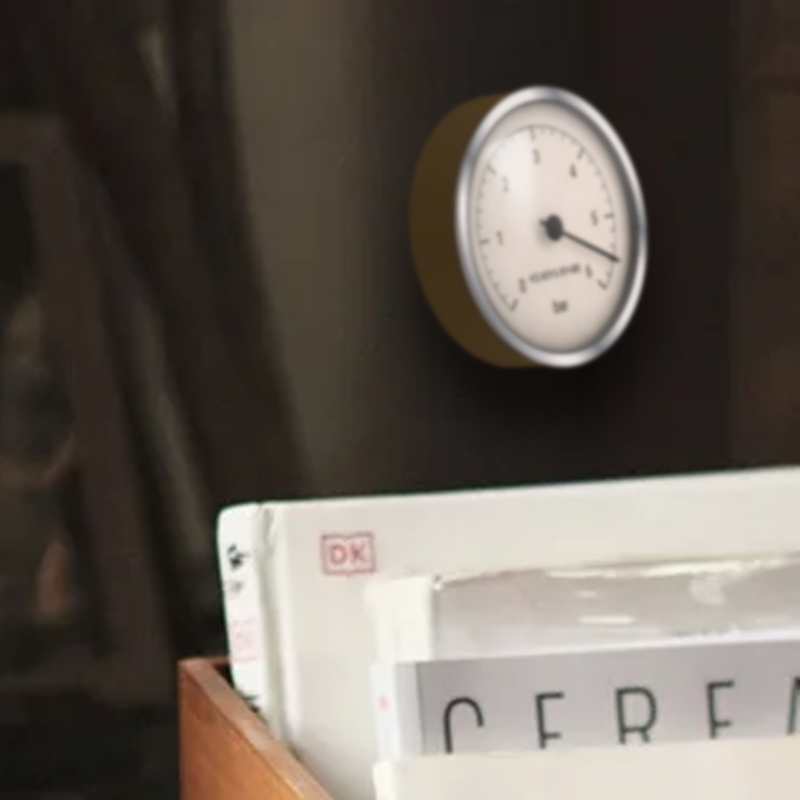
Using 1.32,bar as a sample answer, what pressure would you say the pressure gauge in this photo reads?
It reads 5.6,bar
